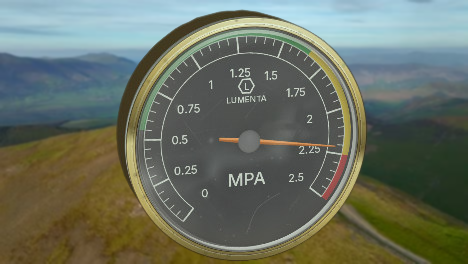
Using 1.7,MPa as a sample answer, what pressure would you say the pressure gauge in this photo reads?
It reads 2.2,MPa
